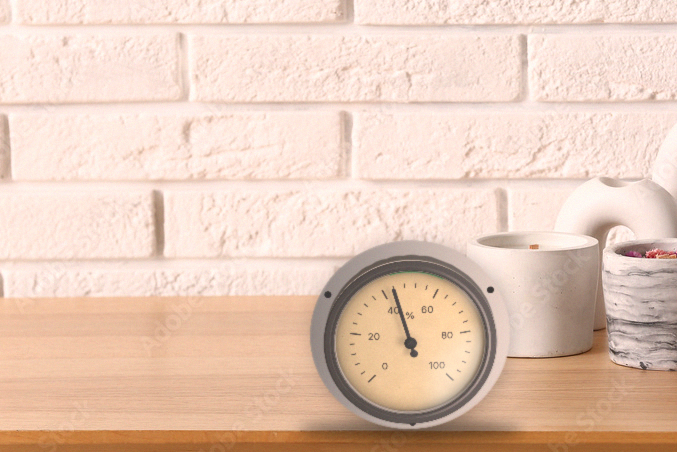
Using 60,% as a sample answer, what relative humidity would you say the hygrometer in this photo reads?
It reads 44,%
